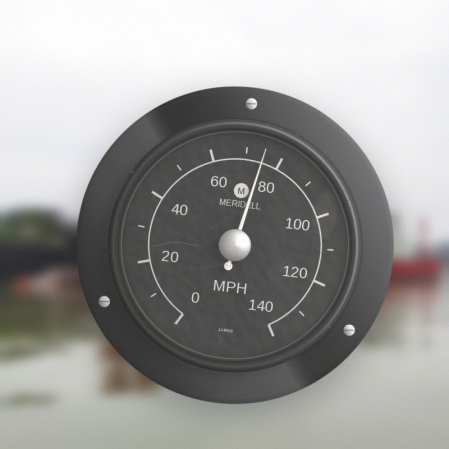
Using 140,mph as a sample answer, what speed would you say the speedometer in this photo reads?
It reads 75,mph
